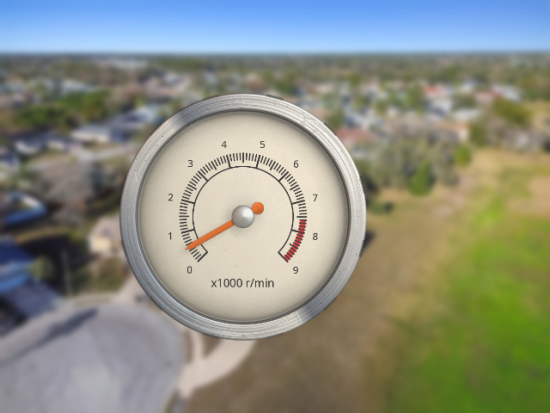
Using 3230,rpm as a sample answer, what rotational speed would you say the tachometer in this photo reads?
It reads 500,rpm
